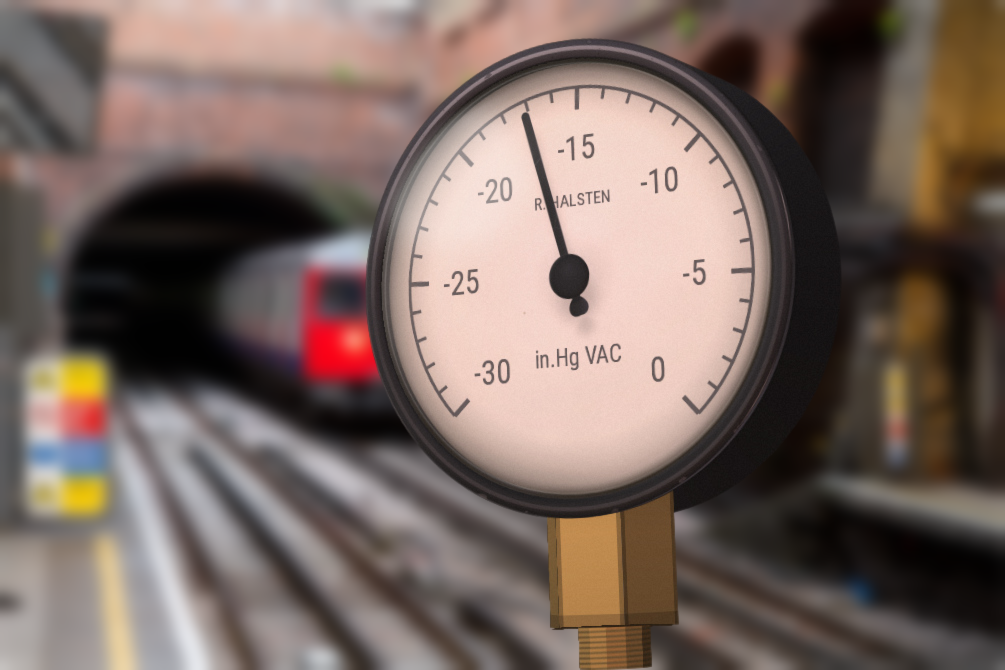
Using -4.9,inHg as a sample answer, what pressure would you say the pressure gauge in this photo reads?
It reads -17,inHg
